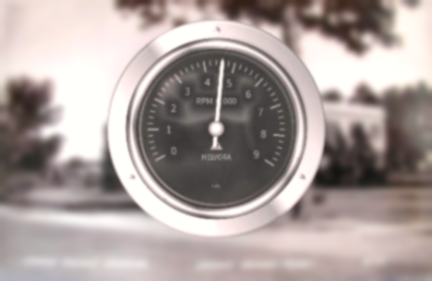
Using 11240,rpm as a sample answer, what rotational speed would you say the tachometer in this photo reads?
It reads 4600,rpm
